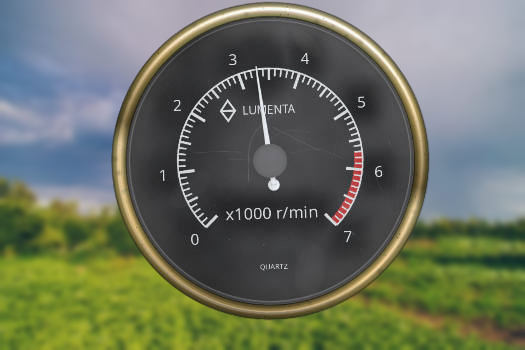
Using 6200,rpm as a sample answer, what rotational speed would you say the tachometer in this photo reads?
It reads 3300,rpm
